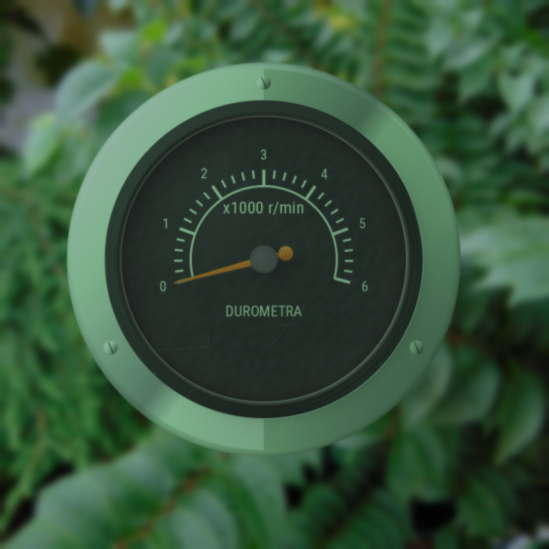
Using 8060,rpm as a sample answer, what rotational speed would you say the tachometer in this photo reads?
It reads 0,rpm
